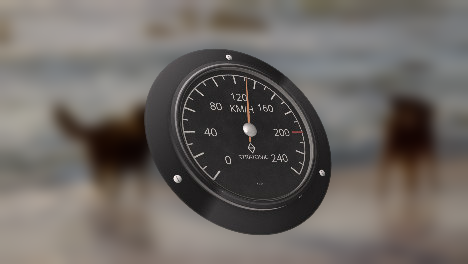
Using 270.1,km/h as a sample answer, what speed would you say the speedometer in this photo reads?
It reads 130,km/h
